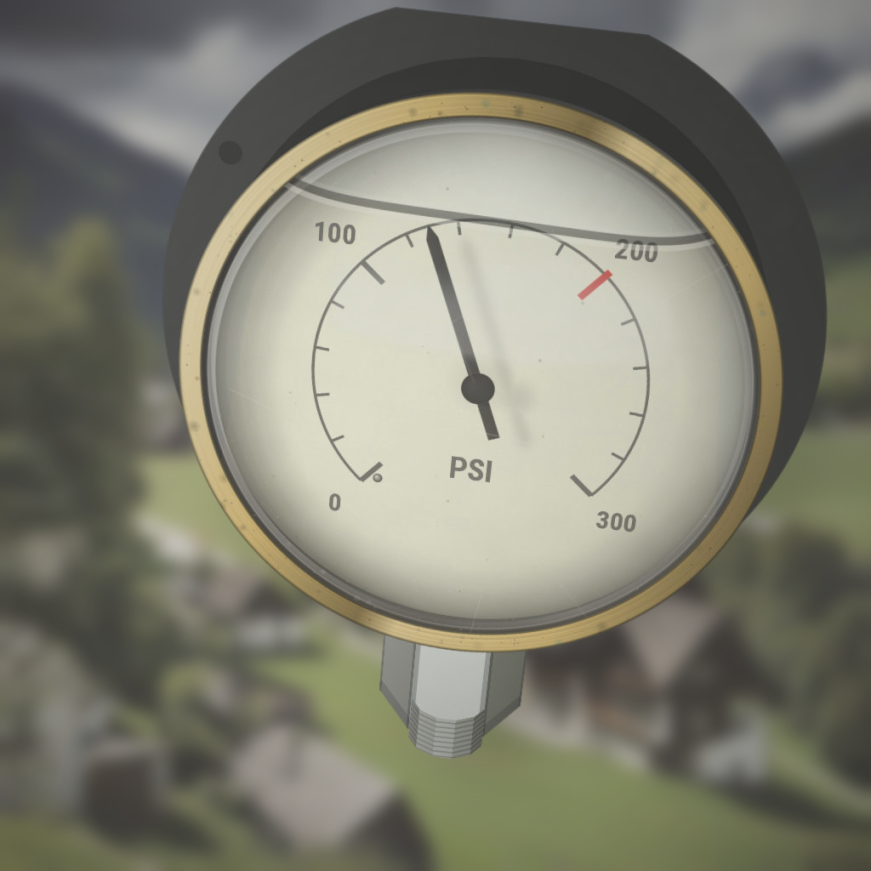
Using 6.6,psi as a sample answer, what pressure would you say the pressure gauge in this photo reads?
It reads 130,psi
